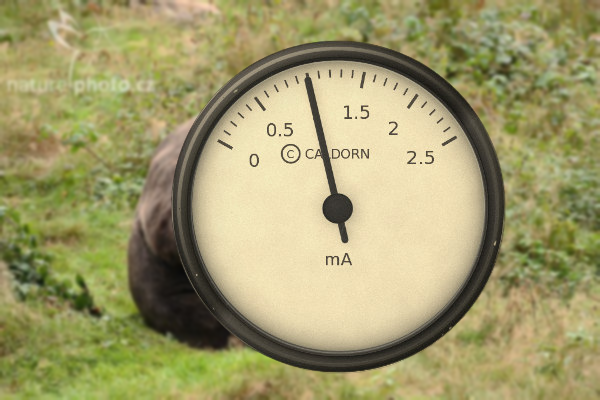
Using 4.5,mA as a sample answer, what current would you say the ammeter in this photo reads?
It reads 1,mA
